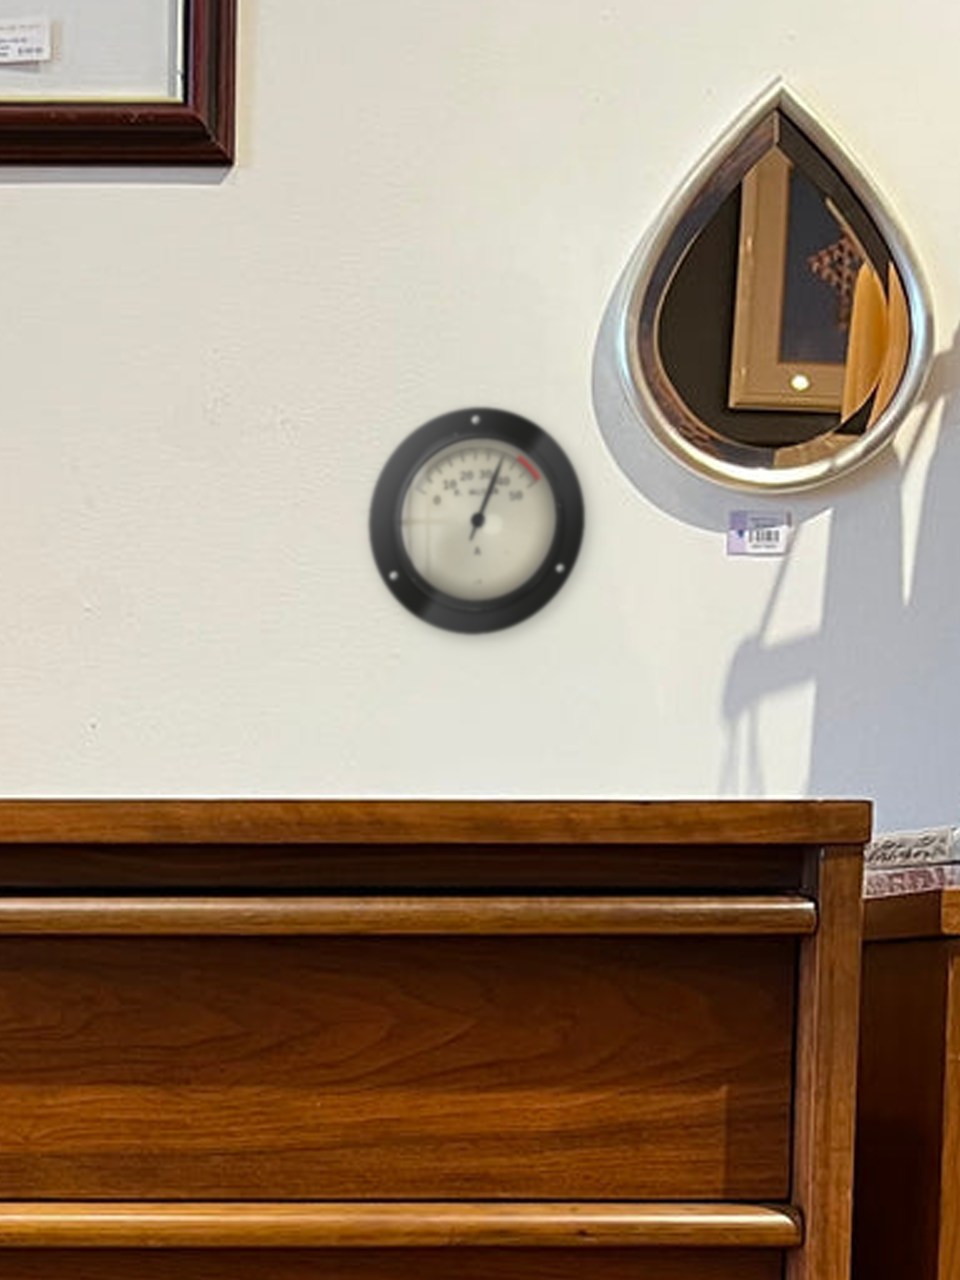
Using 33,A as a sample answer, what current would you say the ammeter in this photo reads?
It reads 35,A
